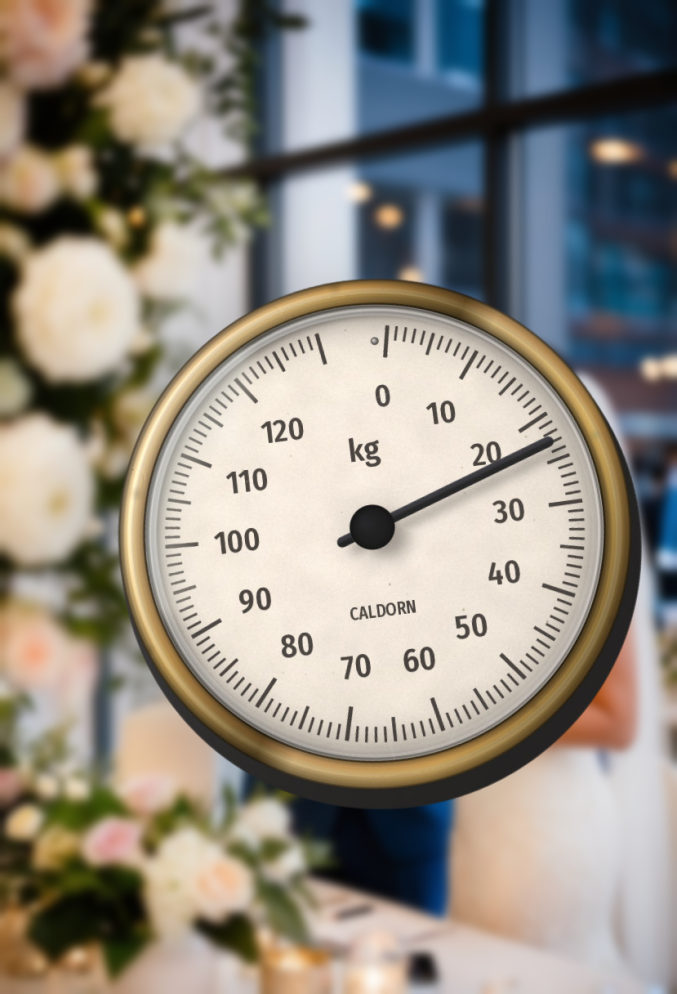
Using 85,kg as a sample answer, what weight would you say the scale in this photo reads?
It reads 23,kg
